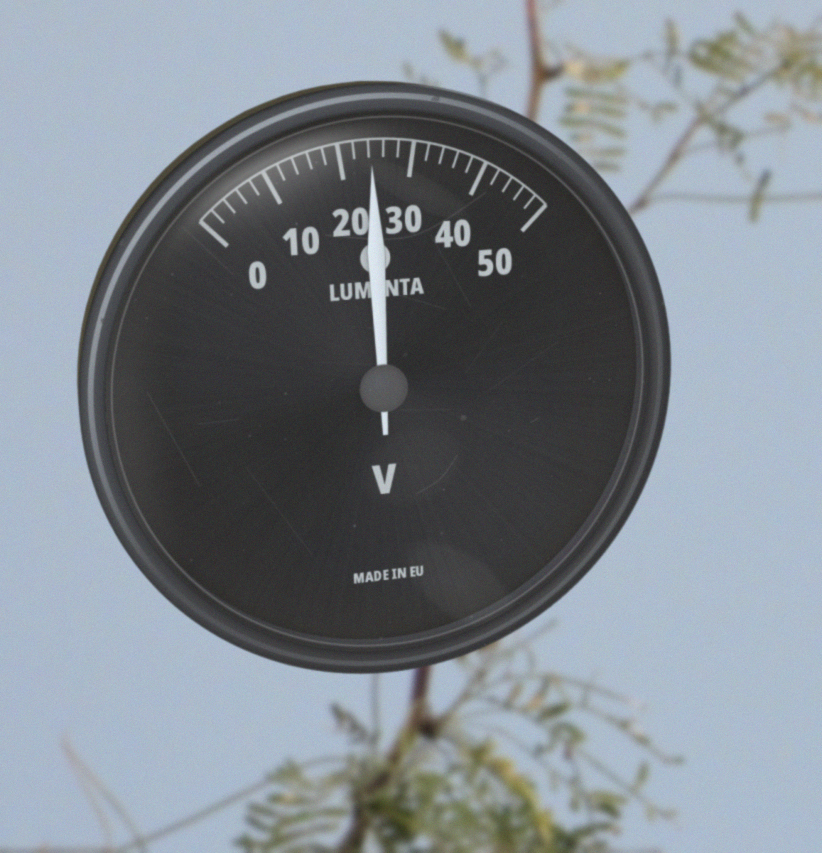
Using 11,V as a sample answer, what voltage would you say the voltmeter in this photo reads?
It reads 24,V
